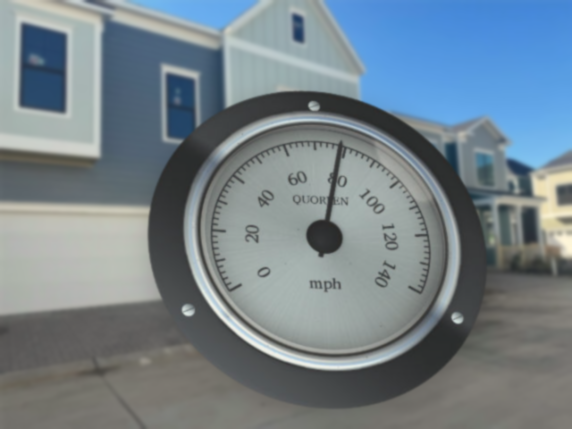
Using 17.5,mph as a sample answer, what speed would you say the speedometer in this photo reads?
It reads 78,mph
